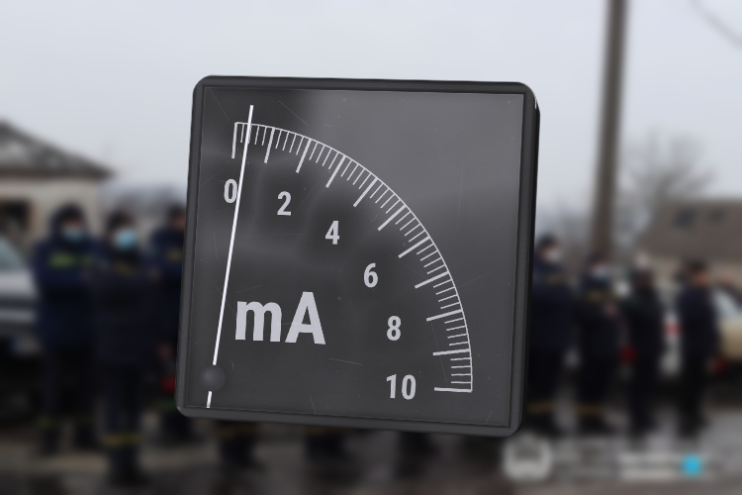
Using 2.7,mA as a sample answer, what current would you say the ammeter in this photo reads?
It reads 0.4,mA
